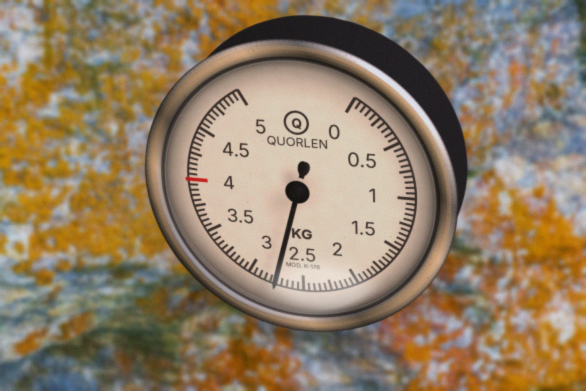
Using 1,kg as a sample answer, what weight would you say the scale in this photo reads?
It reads 2.75,kg
